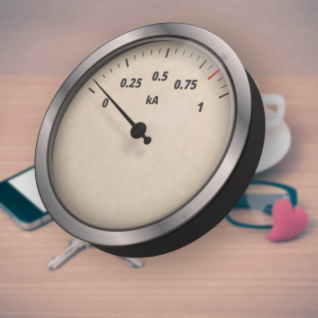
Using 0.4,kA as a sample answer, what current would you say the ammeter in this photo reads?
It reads 0.05,kA
